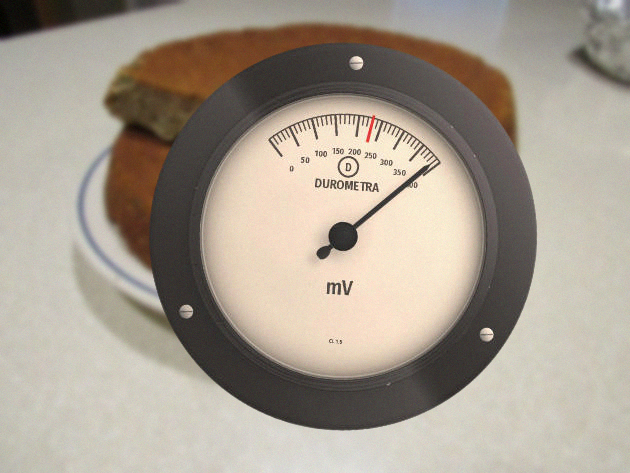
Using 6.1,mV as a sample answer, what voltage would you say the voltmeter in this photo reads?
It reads 390,mV
